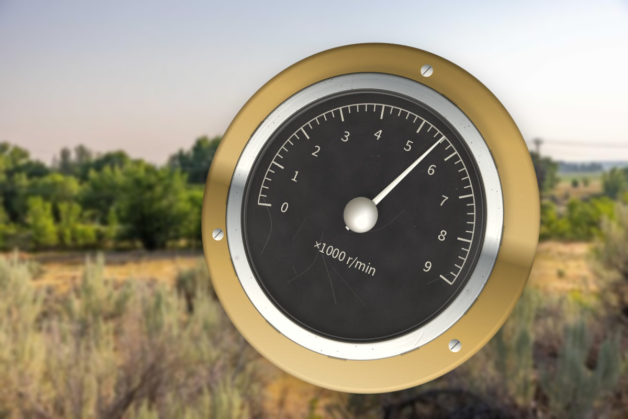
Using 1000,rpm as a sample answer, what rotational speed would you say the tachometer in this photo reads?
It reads 5600,rpm
